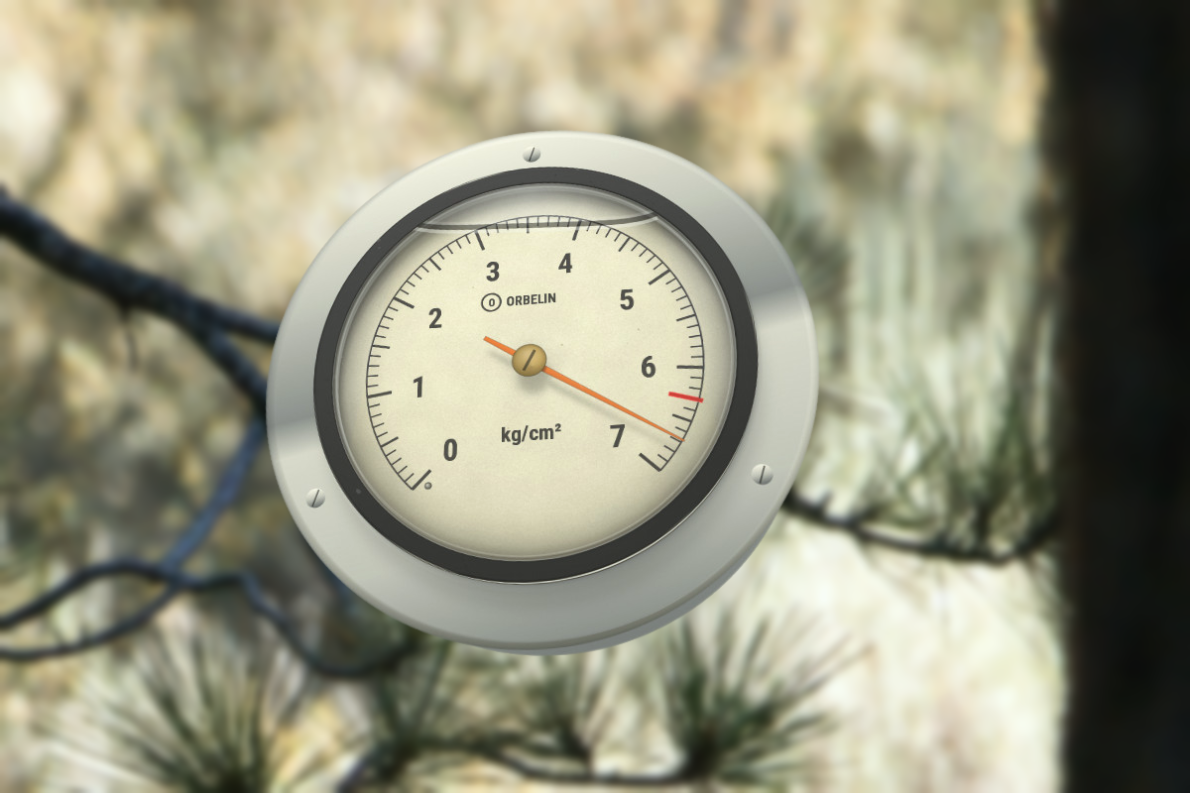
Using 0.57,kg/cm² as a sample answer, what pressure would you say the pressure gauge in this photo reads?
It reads 6.7,kg/cm²
